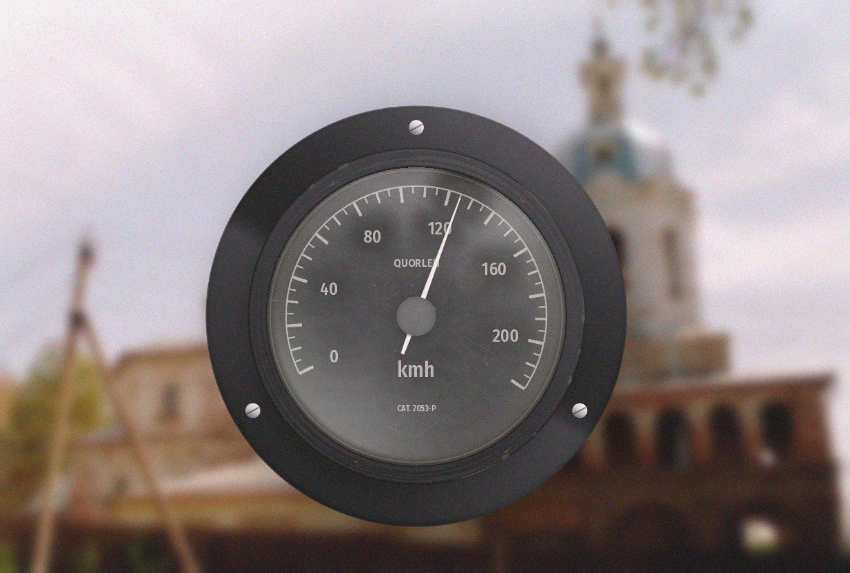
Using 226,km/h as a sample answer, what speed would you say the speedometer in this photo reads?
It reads 125,km/h
